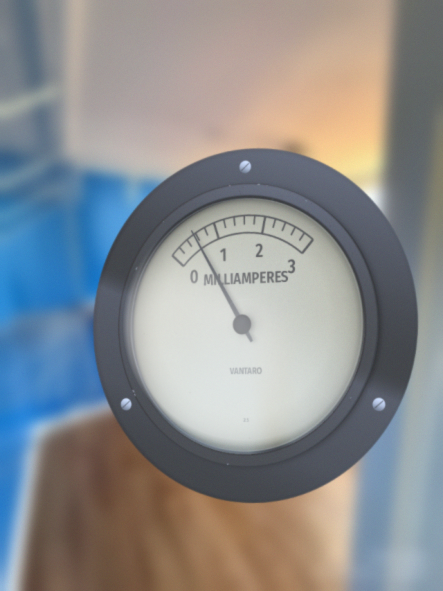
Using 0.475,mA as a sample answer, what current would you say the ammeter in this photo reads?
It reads 0.6,mA
